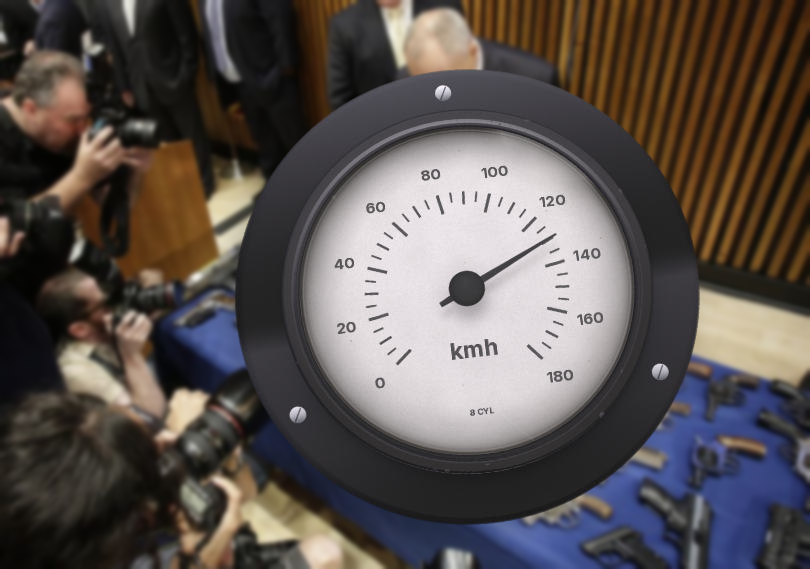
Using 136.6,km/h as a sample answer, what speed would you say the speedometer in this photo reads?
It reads 130,km/h
